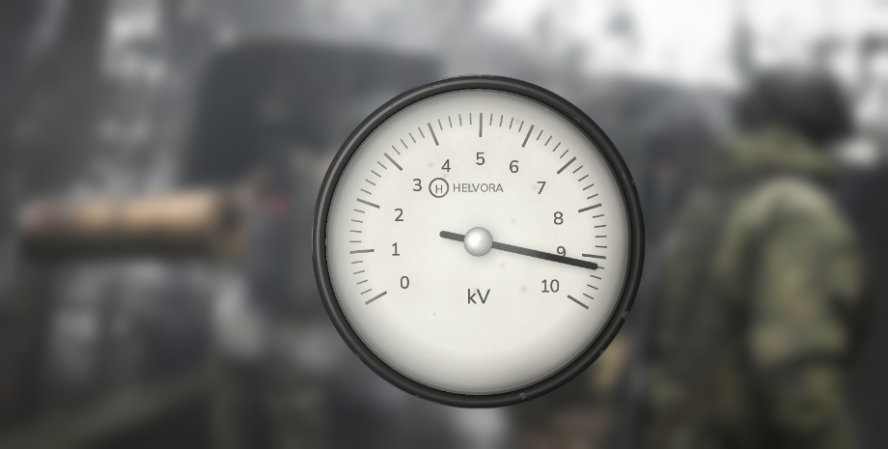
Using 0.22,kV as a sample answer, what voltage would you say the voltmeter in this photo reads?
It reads 9.2,kV
